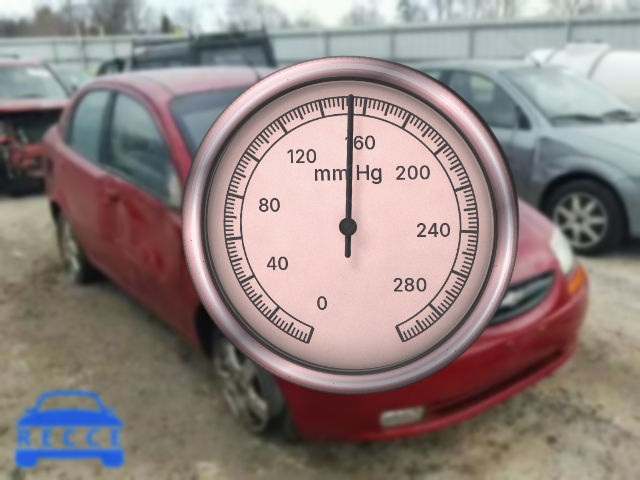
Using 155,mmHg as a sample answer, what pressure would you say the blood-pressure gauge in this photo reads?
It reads 154,mmHg
